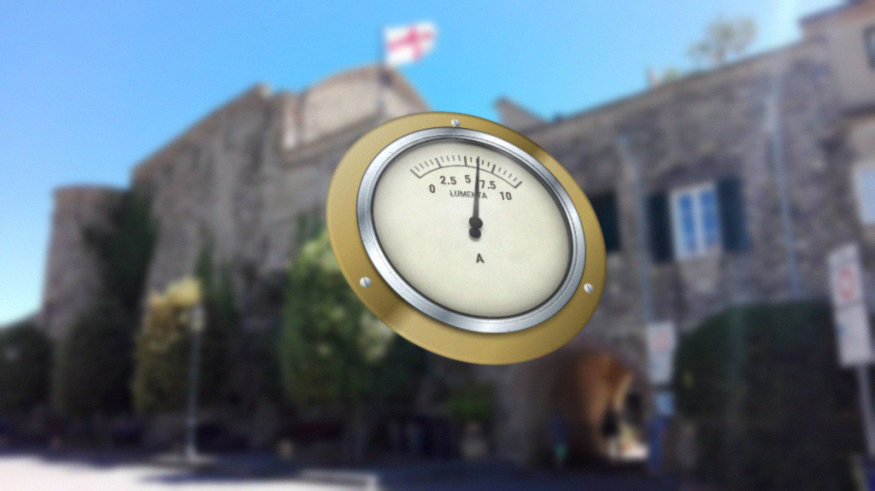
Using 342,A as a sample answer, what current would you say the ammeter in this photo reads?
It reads 6,A
